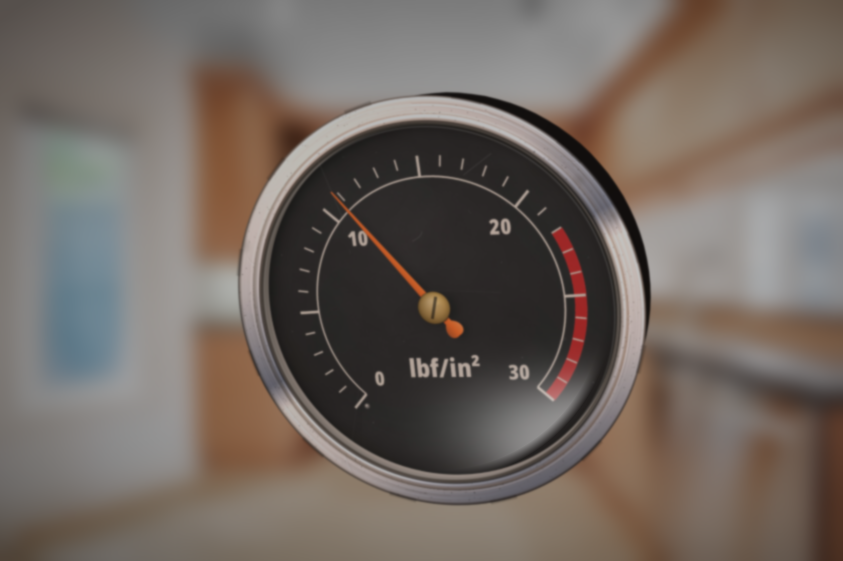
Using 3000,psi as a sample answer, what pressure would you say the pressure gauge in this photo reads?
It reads 11,psi
